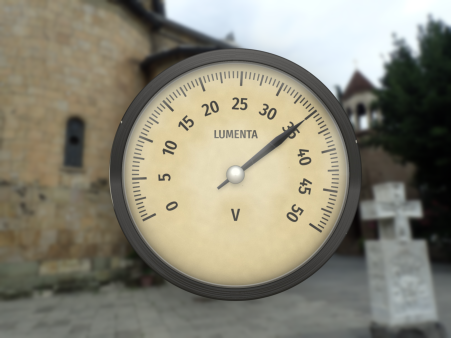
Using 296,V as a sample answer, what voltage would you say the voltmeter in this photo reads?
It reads 35,V
